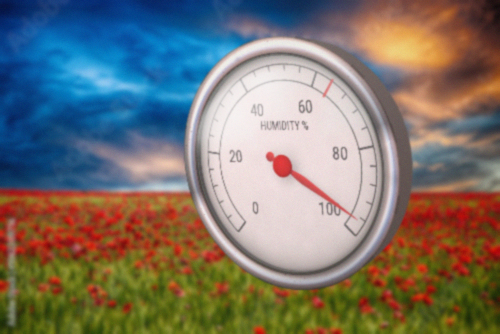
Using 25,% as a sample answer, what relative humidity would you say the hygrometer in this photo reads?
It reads 96,%
